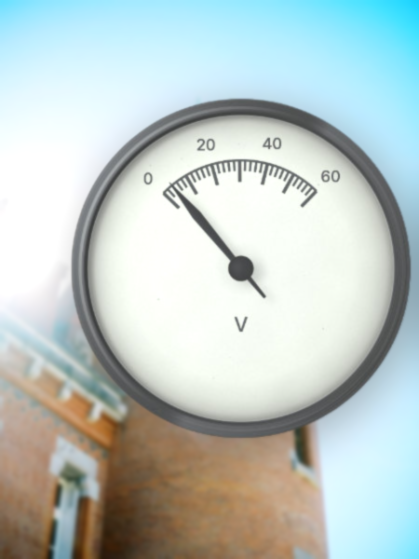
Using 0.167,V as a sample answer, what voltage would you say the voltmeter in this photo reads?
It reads 4,V
